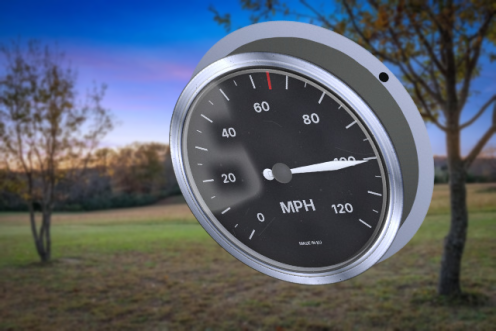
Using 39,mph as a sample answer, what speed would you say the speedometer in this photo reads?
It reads 100,mph
